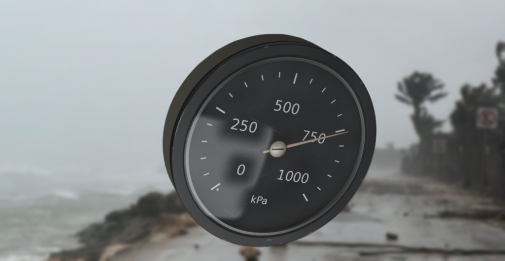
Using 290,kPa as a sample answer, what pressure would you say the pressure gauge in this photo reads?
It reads 750,kPa
